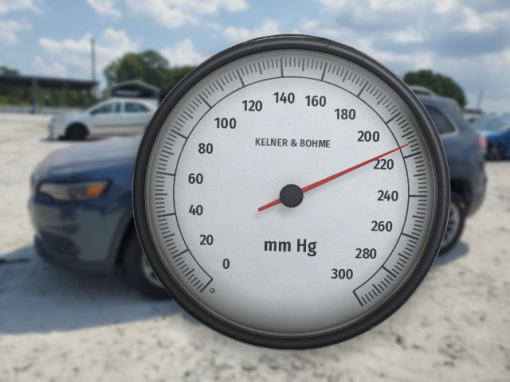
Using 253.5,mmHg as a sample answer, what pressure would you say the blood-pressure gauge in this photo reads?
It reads 214,mmHg
